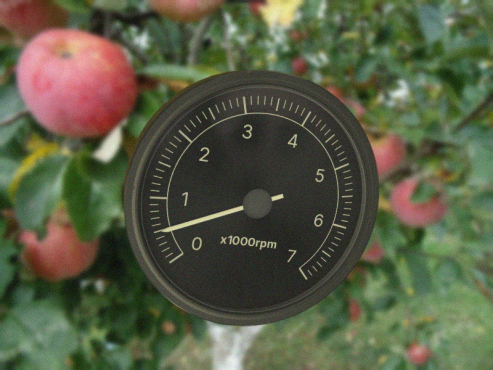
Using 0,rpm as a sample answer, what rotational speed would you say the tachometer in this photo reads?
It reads 500,rpm
